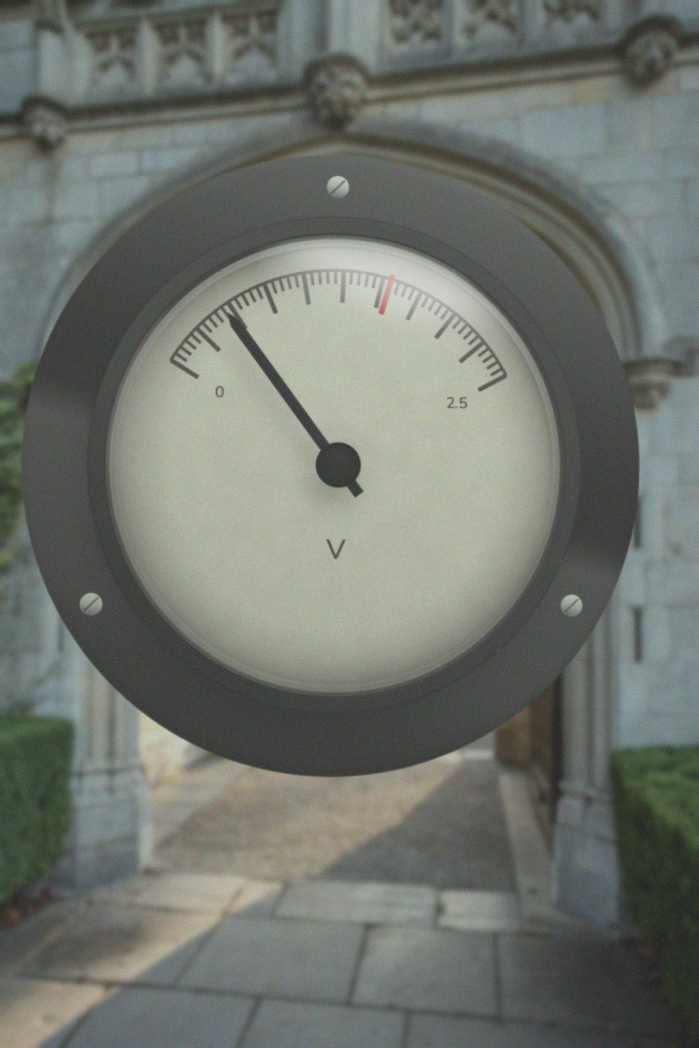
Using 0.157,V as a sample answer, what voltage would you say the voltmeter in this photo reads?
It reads 0.45,V
